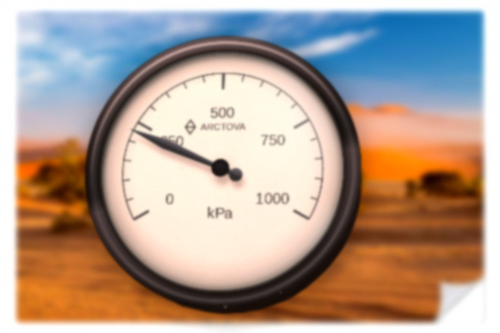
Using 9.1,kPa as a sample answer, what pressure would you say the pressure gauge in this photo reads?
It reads 225,kPa
